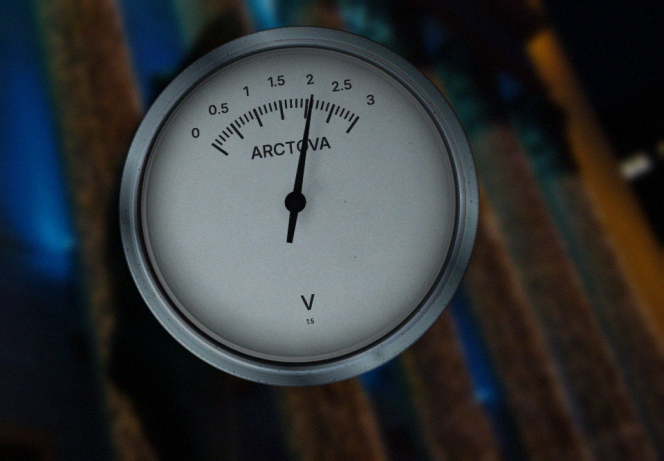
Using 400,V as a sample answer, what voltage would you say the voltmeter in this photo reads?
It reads 2.1,V
